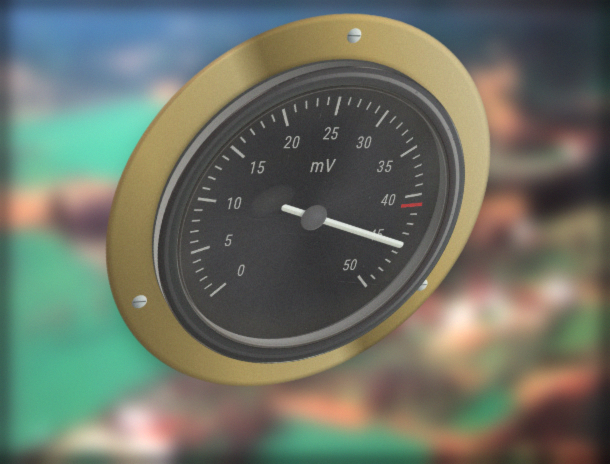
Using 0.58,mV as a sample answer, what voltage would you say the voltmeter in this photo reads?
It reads 45,mV
